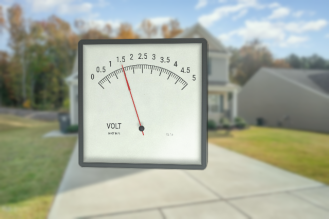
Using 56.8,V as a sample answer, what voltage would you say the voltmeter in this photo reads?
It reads 1.5,V
